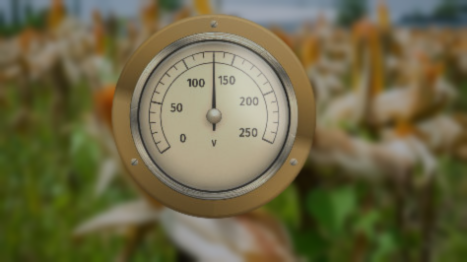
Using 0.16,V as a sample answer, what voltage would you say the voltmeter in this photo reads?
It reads 130,V
